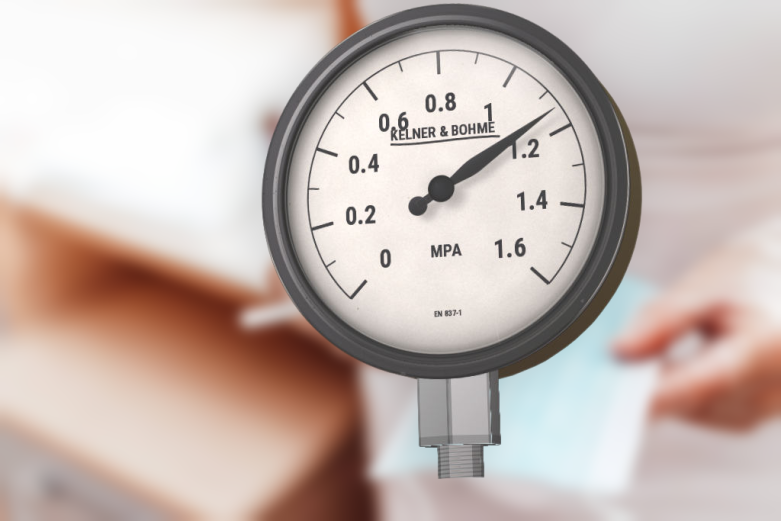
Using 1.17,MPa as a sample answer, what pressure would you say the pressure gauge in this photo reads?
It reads 1.15,MPa
